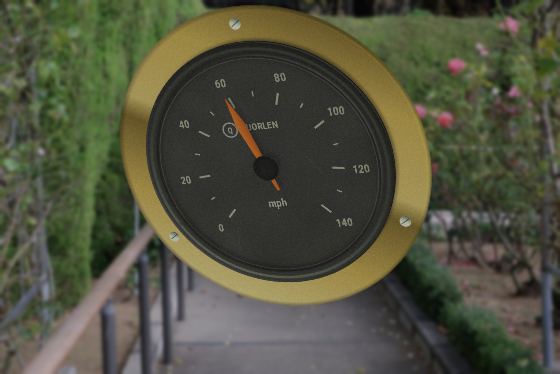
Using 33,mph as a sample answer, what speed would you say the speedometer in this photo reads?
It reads 60,mph
